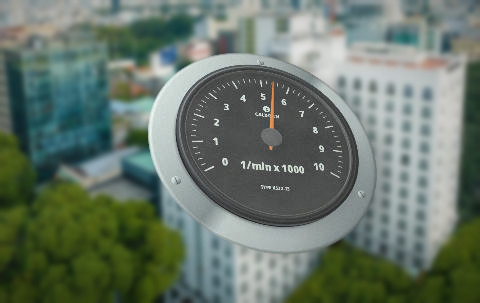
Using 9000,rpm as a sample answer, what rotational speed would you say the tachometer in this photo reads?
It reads 5400,rpm
